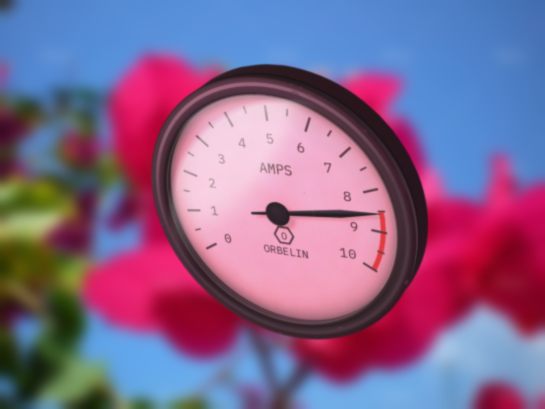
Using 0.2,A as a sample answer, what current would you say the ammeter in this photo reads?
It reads 8.5,A
